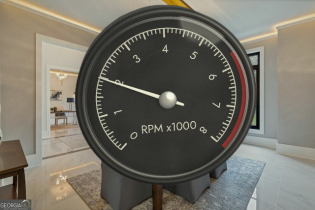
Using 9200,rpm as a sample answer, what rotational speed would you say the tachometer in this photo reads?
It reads 2000,rpm
